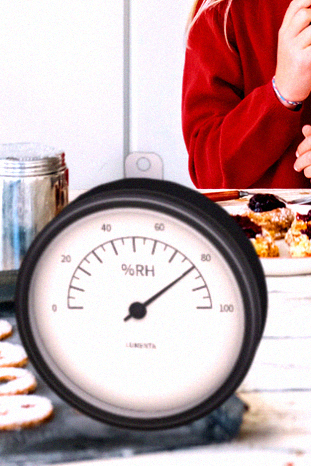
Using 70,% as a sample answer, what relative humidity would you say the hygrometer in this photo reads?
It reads 80,%
